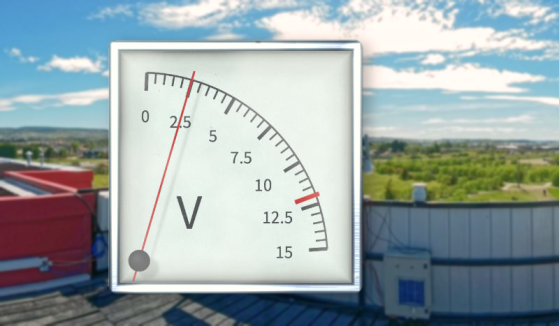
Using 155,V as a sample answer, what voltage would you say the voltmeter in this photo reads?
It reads 2.5,V
